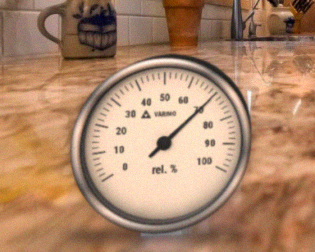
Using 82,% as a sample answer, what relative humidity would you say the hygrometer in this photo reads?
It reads 70,%
